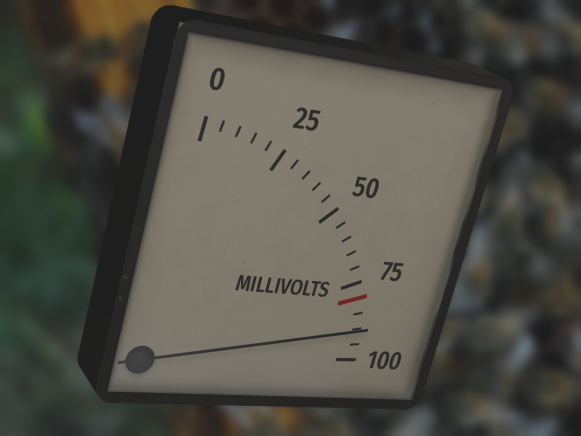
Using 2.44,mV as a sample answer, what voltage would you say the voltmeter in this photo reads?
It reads 90,mV
